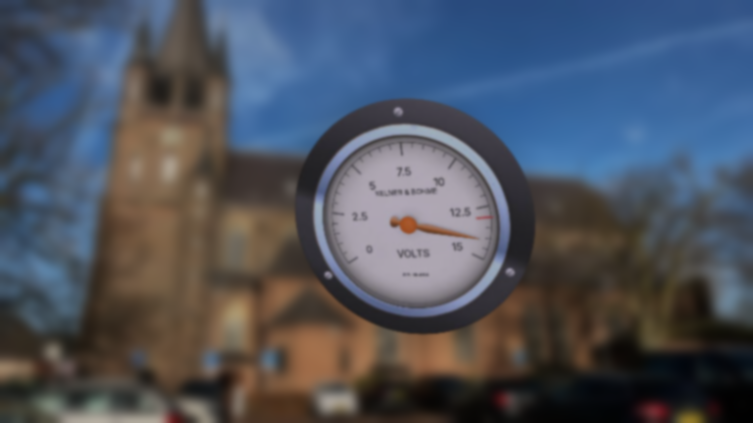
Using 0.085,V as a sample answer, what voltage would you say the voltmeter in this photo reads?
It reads 14,V
